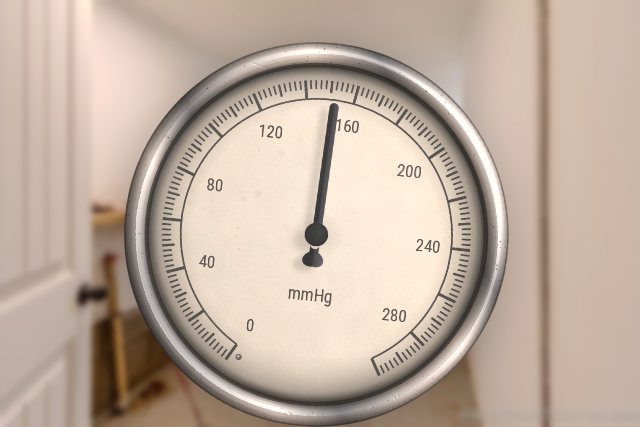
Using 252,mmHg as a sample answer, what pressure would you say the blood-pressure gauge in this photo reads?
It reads 152,mmHg
